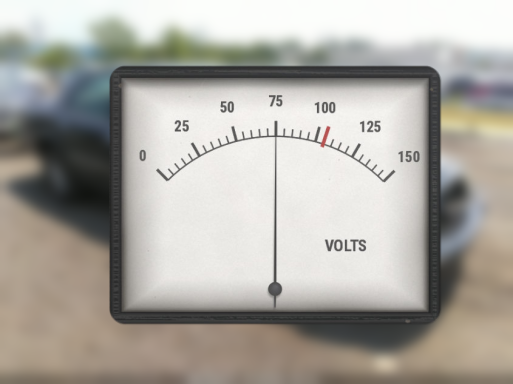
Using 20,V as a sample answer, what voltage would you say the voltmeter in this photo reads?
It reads 75,V
